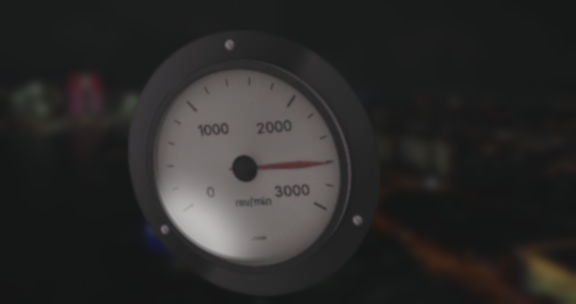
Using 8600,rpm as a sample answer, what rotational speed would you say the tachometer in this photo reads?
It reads 2600,rpm
